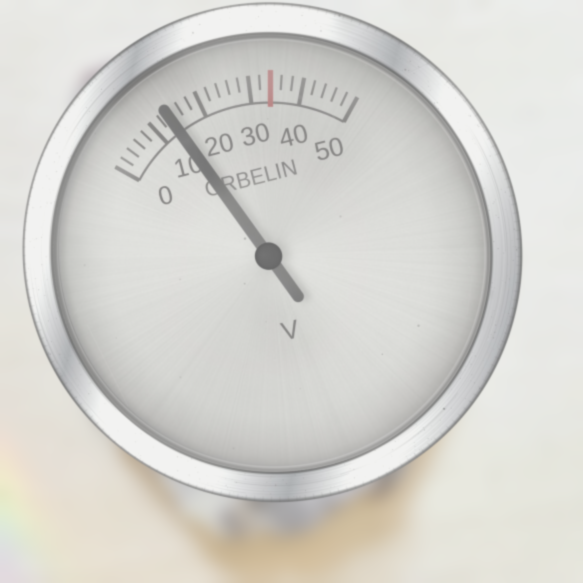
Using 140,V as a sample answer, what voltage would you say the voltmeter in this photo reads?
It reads 14,V
